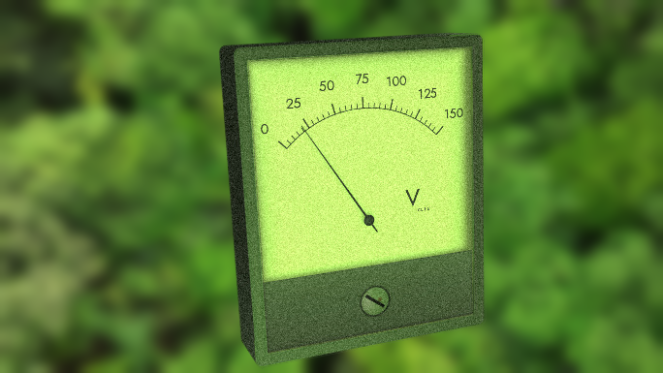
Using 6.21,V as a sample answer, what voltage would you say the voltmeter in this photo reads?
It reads 20,V
